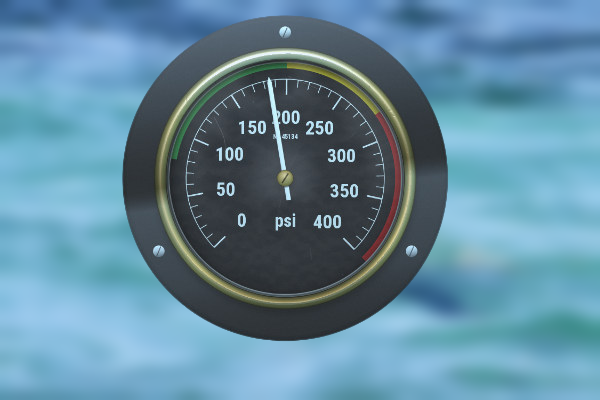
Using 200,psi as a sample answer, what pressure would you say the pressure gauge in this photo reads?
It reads 185,psi
